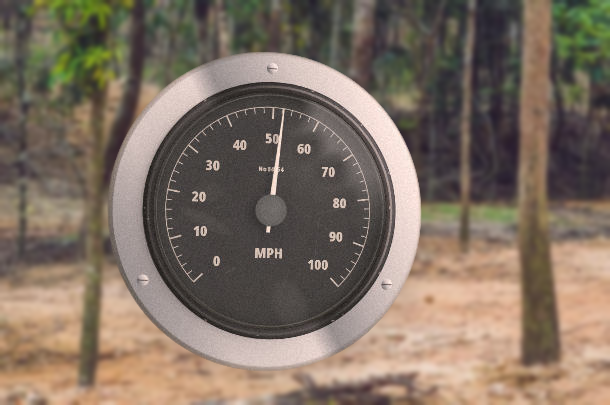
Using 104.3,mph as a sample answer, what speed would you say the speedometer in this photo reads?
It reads 52,mph
